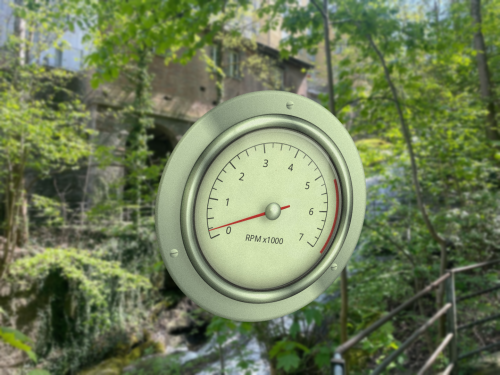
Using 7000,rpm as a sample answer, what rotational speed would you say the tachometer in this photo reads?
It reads 250,rpm
